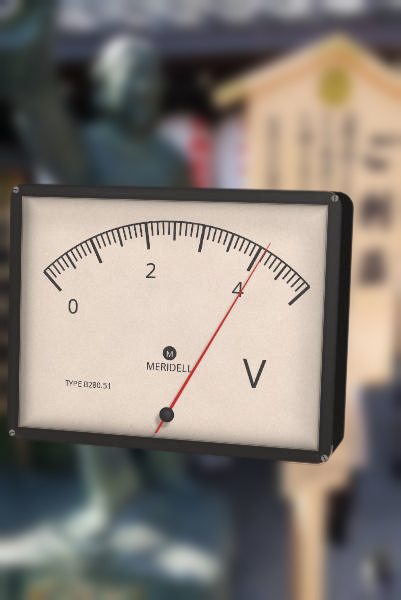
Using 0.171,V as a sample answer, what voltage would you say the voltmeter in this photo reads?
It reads 4.1,V
